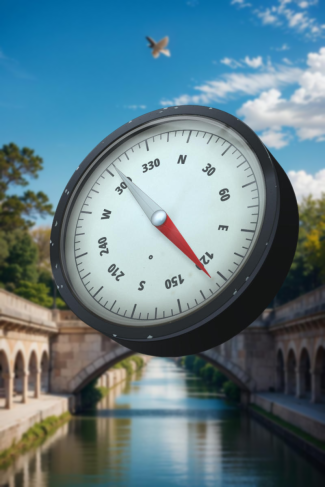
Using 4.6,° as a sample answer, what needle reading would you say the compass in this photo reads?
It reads 125,°
